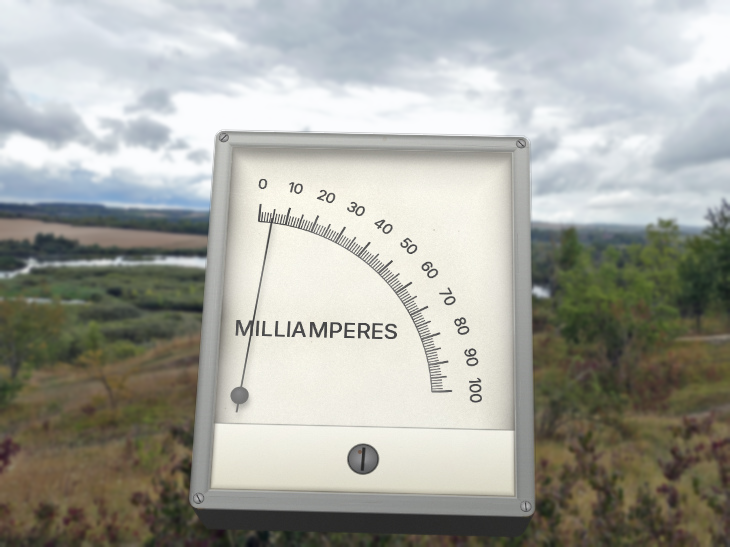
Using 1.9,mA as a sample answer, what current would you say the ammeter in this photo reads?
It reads 5,mA
